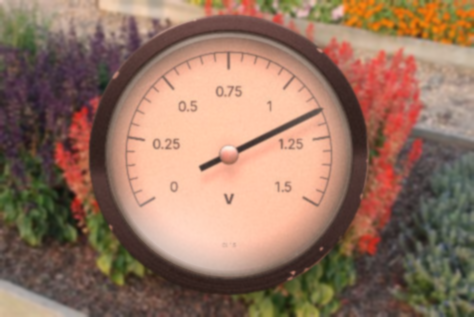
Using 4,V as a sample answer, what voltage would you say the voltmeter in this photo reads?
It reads 1.15,V
